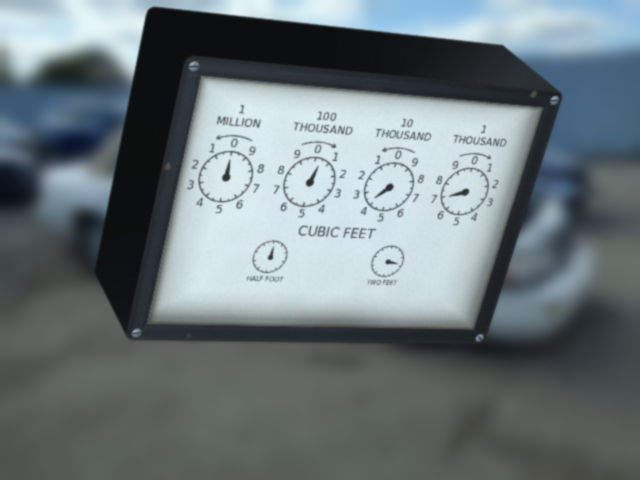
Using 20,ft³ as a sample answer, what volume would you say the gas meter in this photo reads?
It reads 3700,ft³
